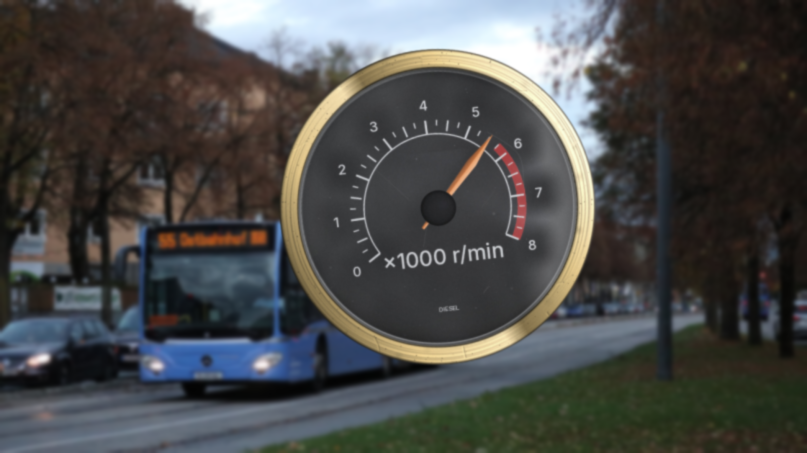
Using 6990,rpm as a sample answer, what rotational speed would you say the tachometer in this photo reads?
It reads 5500,rpm
